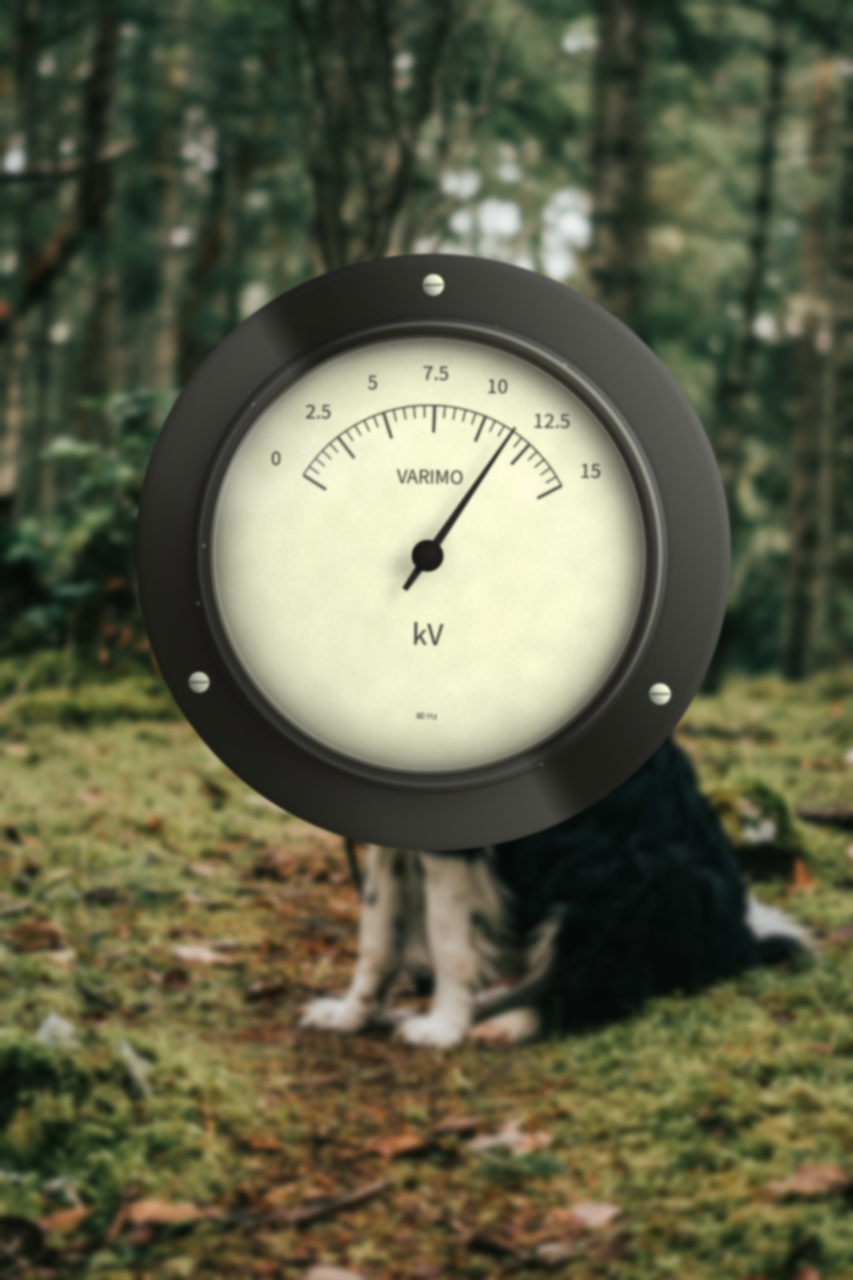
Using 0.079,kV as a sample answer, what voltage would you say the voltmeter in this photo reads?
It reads 11.5,kV
